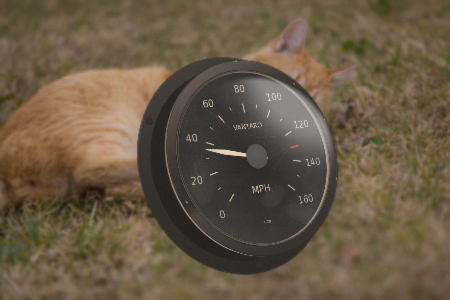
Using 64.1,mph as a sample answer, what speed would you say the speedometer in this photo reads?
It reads 35,mph
